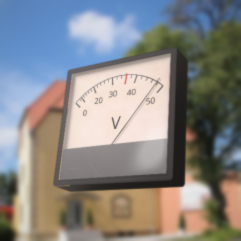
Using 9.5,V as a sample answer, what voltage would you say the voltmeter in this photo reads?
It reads 48,V
